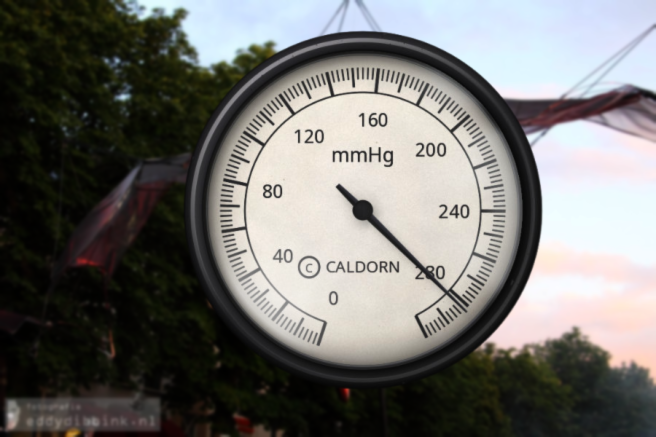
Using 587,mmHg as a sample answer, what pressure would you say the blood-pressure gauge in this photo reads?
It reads 282,mmHg
